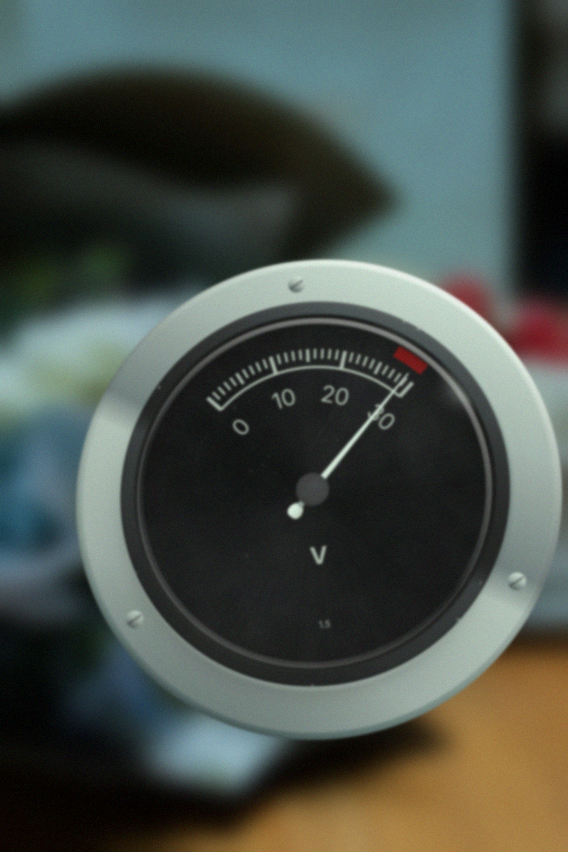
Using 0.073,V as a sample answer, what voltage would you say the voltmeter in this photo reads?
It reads 29,V
